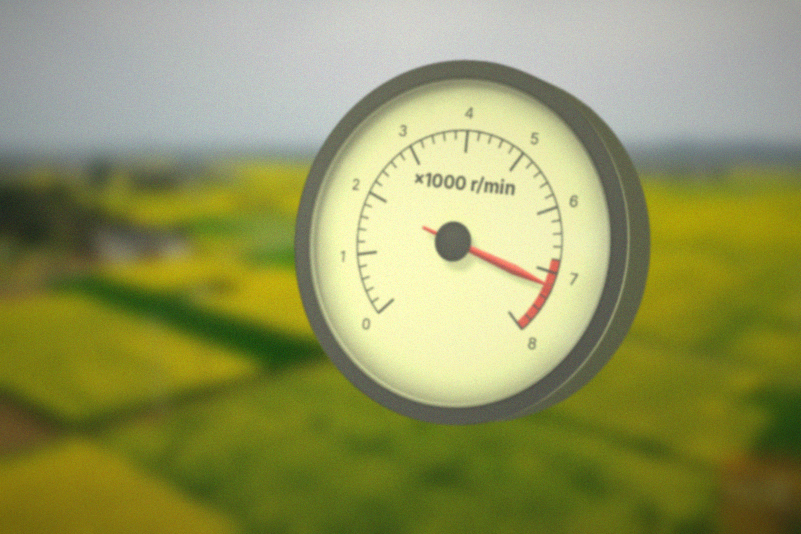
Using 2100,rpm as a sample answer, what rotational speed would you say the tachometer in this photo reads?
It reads 7200,rpm
